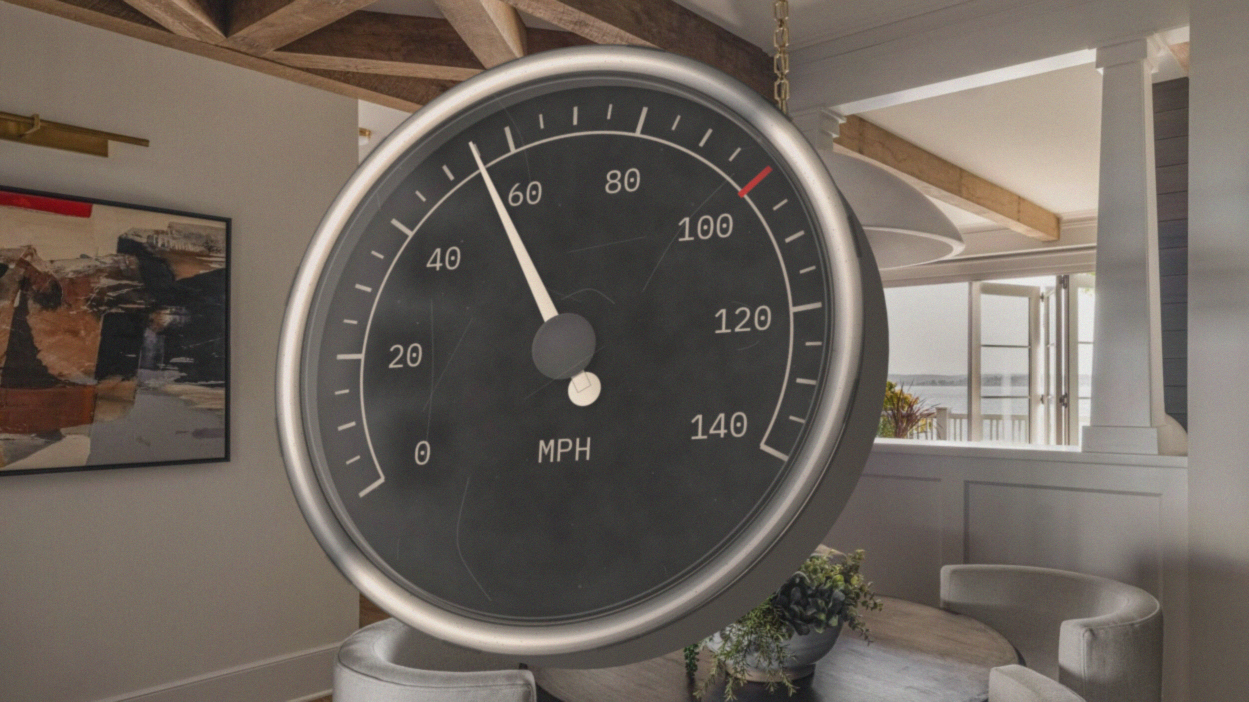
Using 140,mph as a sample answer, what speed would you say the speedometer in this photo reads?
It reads 55,mph
